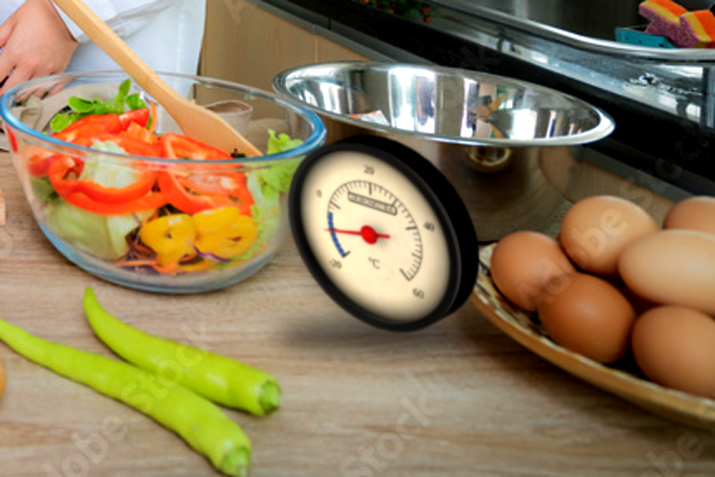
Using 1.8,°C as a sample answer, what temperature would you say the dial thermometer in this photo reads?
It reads -10,°C
